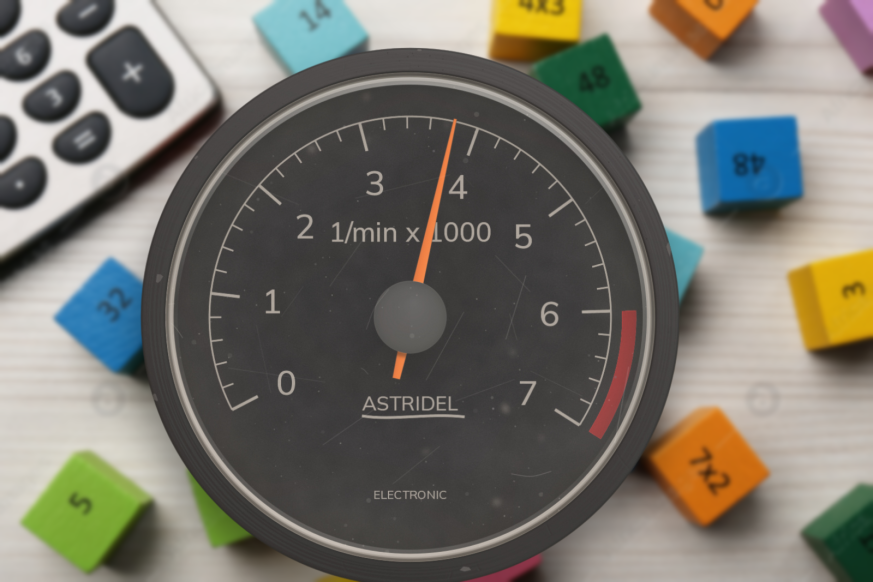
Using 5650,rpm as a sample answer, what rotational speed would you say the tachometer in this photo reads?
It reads 3800,rpm
